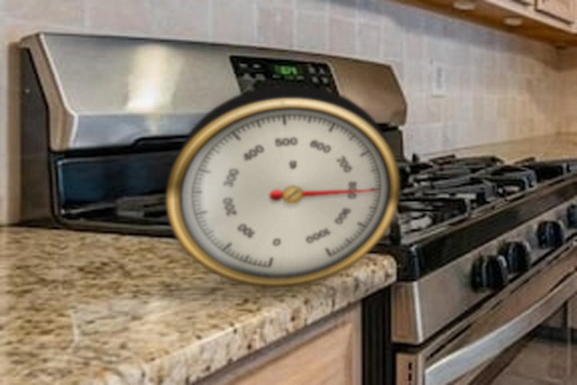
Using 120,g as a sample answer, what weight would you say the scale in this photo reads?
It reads 800,g
